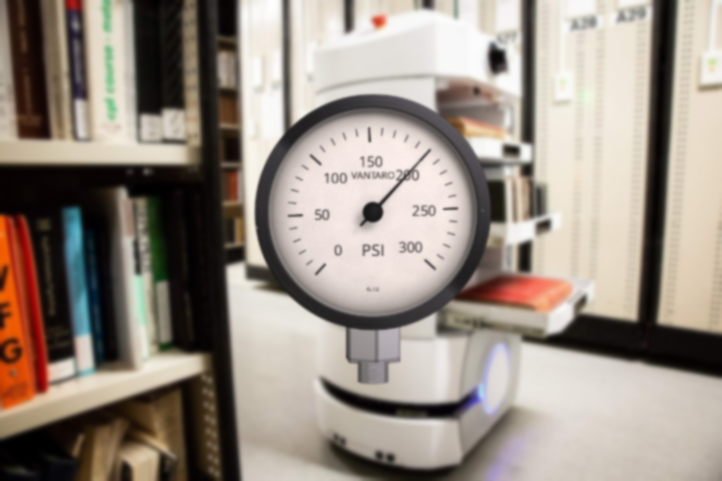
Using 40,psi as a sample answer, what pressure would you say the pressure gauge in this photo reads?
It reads 200,psi
